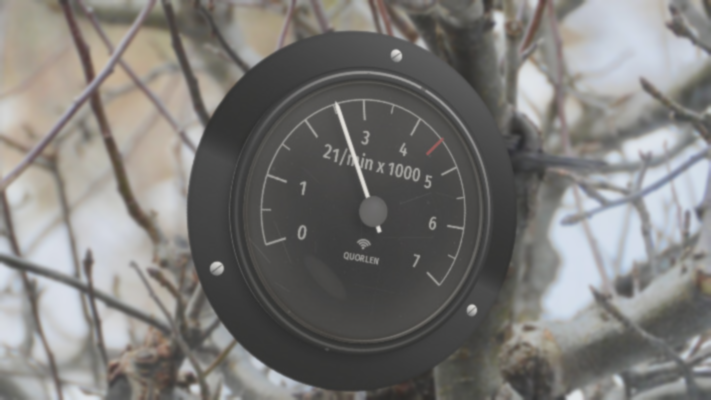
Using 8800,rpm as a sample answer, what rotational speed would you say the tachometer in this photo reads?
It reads 2500,rpm
